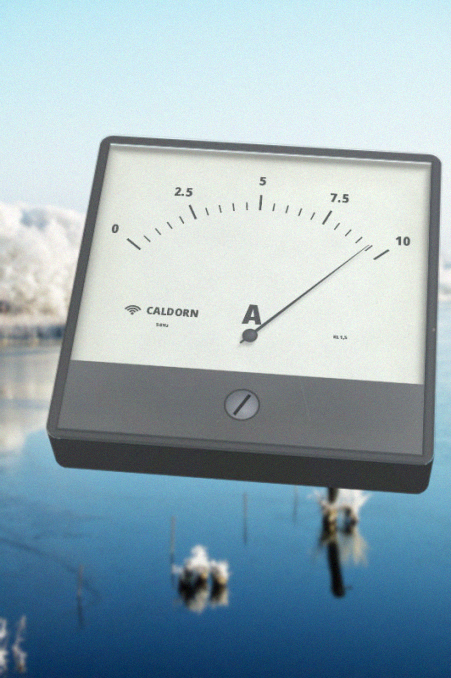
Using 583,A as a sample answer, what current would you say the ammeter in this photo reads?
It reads 9.5,A
